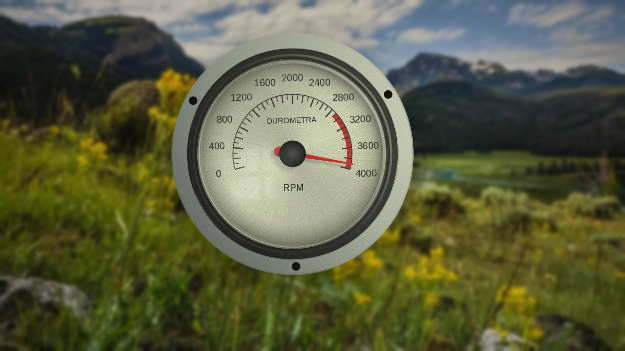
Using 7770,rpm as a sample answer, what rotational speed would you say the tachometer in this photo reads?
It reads 3900,rpm
